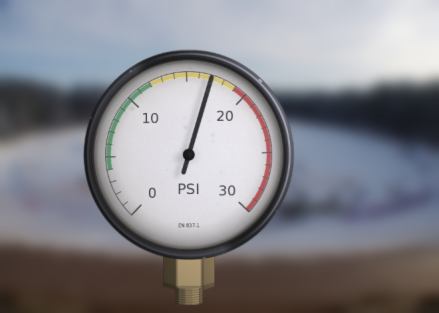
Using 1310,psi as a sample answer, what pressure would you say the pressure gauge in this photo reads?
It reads 17,psi
